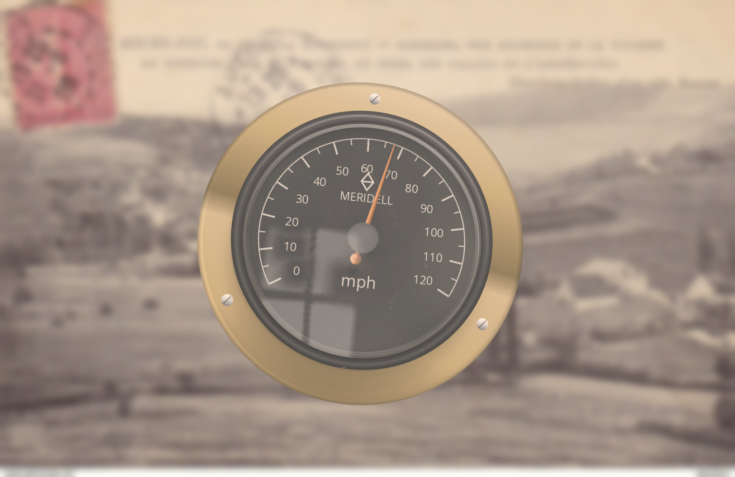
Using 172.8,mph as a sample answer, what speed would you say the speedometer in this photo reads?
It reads 67.5,mph
